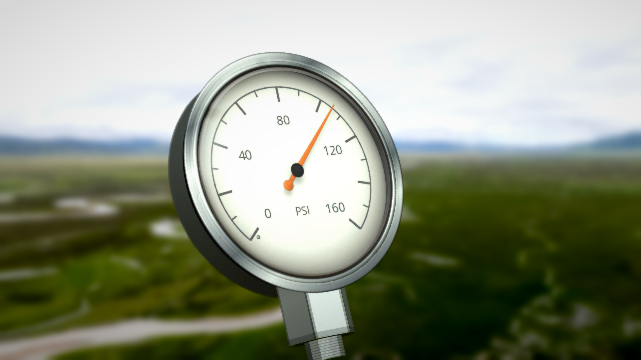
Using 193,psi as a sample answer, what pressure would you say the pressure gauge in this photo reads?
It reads 105,psi
